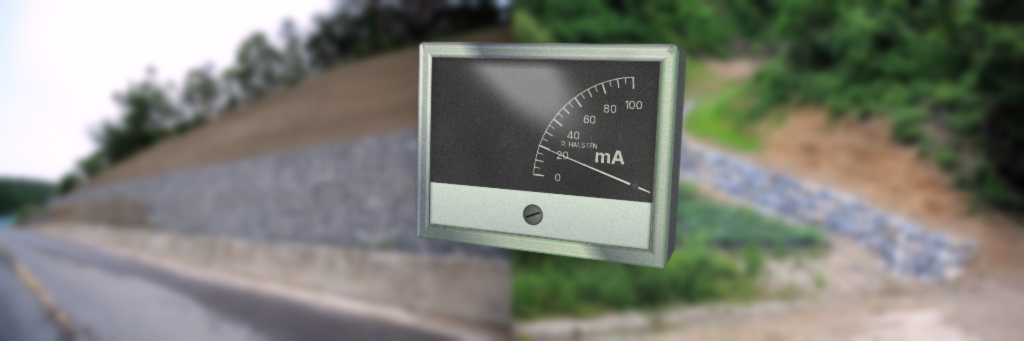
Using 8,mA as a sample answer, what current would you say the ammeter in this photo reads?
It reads 20,mA
